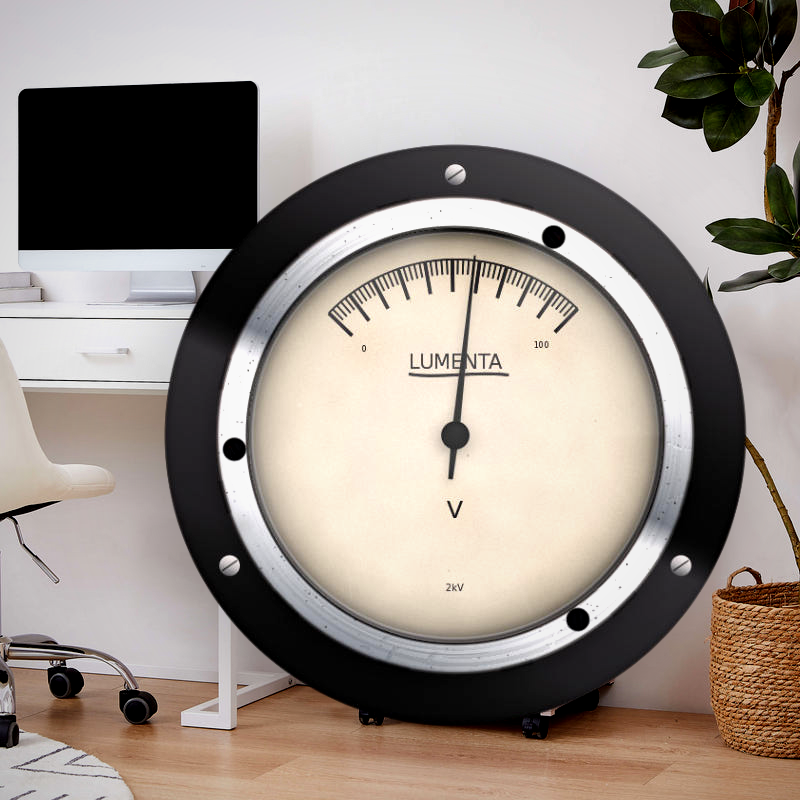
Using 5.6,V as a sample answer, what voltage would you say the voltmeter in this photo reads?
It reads 58,V
